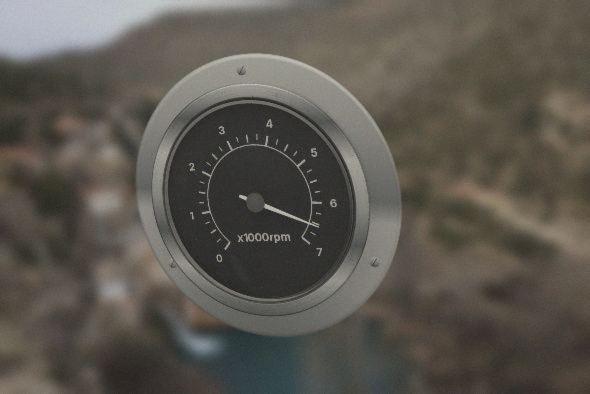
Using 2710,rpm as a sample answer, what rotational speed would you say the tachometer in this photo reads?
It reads 6500,rpm
